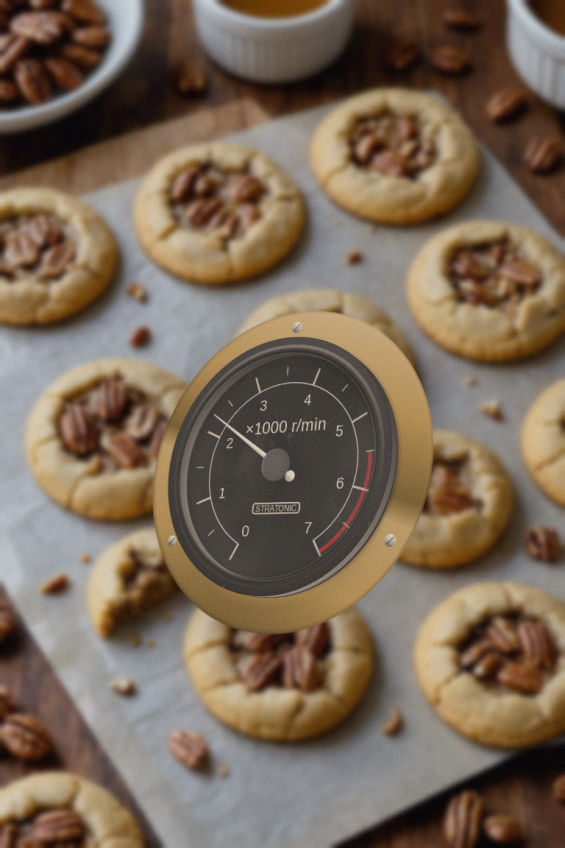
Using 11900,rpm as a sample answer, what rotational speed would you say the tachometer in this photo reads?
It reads 2250,rpm
